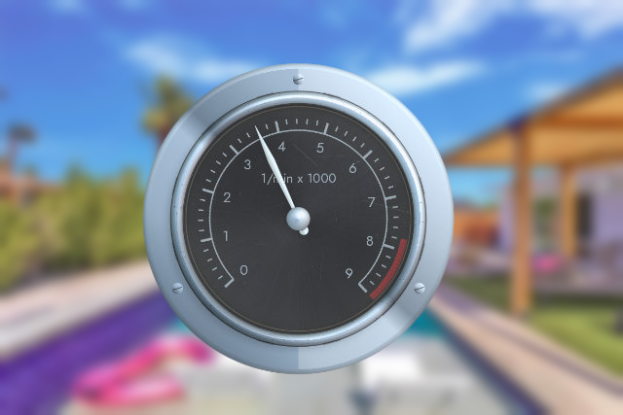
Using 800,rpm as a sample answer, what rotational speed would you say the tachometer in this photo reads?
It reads 3600,rpm
